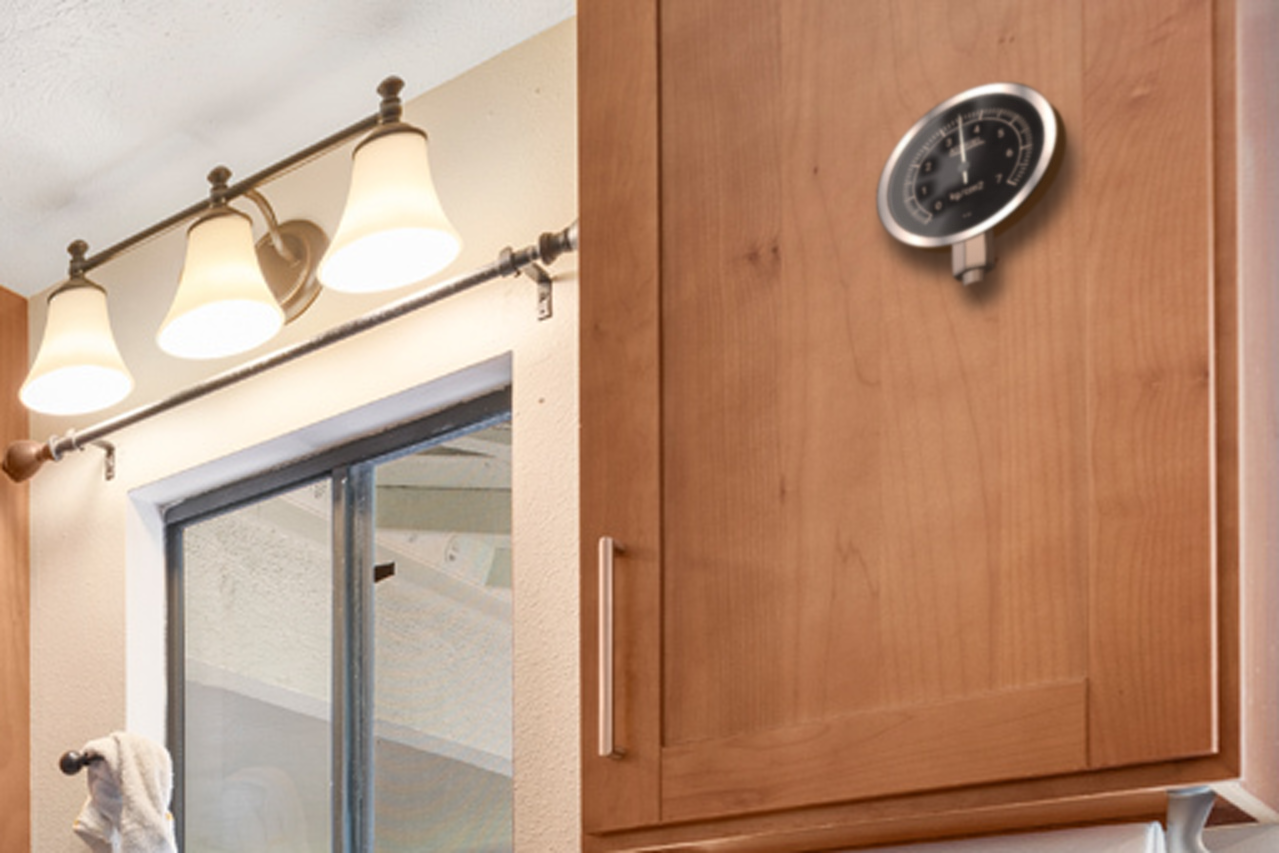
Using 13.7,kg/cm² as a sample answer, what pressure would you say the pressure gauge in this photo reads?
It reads 3.5,kg/cm²
